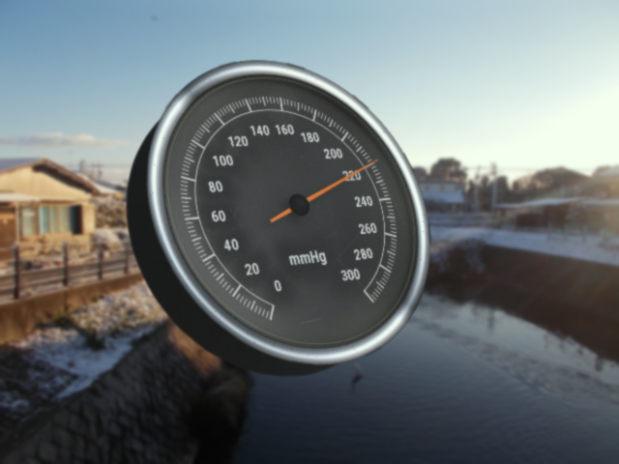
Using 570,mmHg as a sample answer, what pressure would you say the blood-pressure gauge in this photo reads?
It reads 220,mmHg
